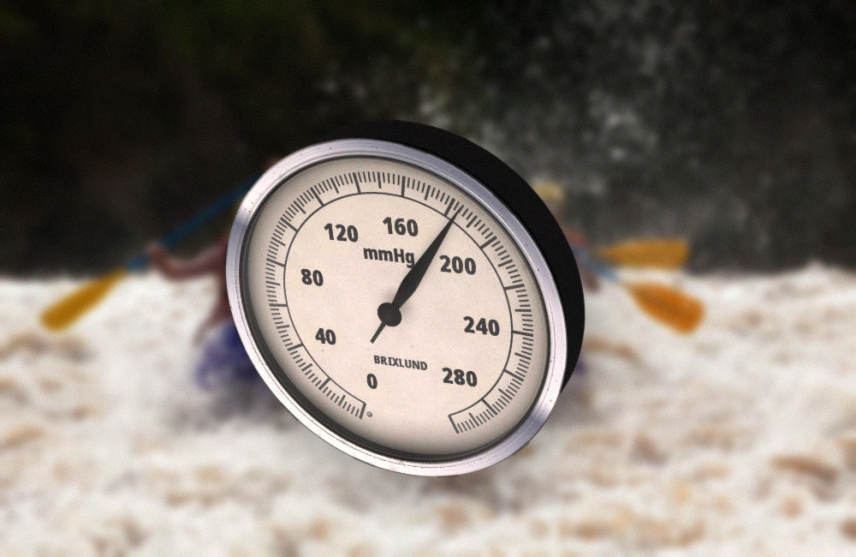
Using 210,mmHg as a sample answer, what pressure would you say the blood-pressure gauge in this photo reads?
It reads 184,mmHg
